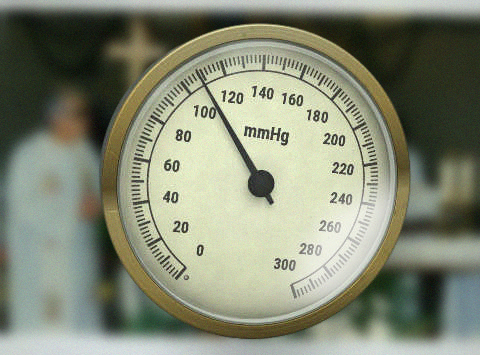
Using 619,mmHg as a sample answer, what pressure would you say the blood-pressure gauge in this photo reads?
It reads 108,mmHg
